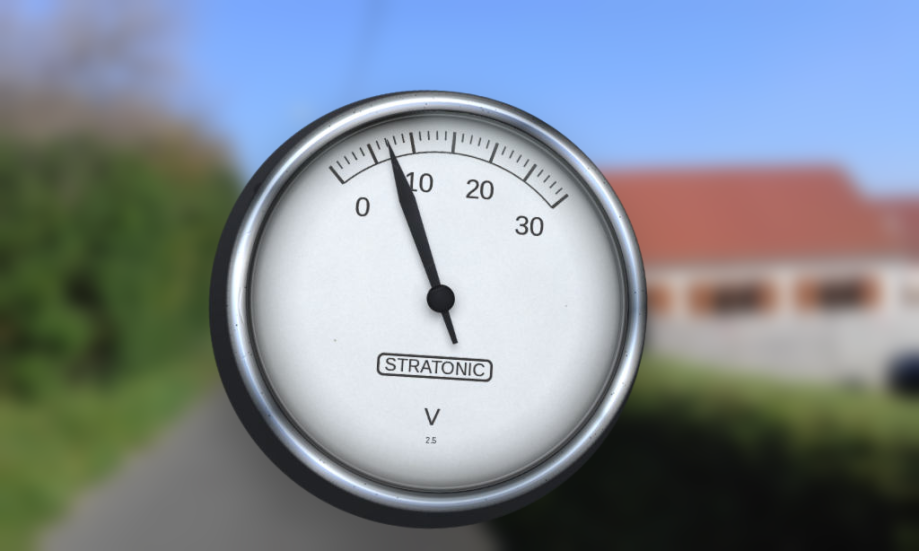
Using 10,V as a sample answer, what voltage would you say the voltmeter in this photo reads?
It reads 7,V
